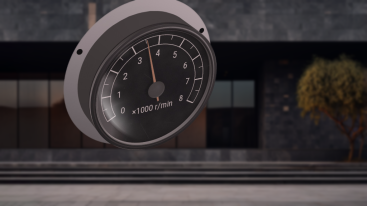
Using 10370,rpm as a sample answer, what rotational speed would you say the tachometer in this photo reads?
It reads 3500,rpm
